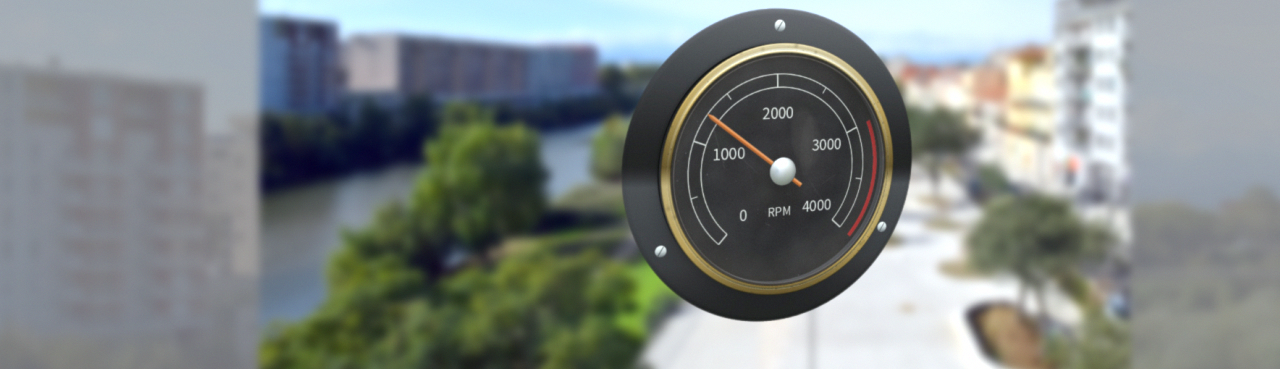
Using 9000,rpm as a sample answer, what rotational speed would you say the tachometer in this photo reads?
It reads 1250,rpm
